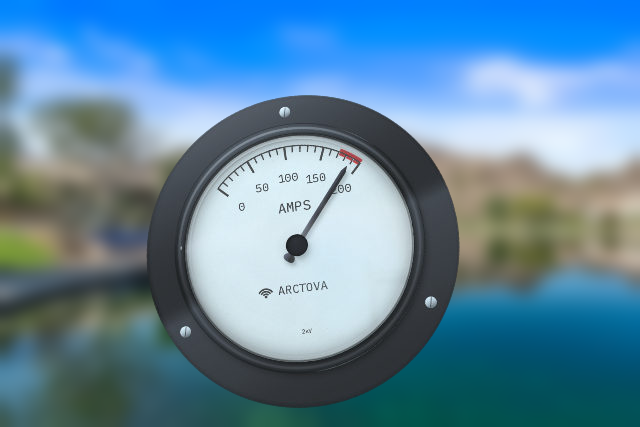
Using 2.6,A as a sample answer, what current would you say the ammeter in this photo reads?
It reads 190,A
